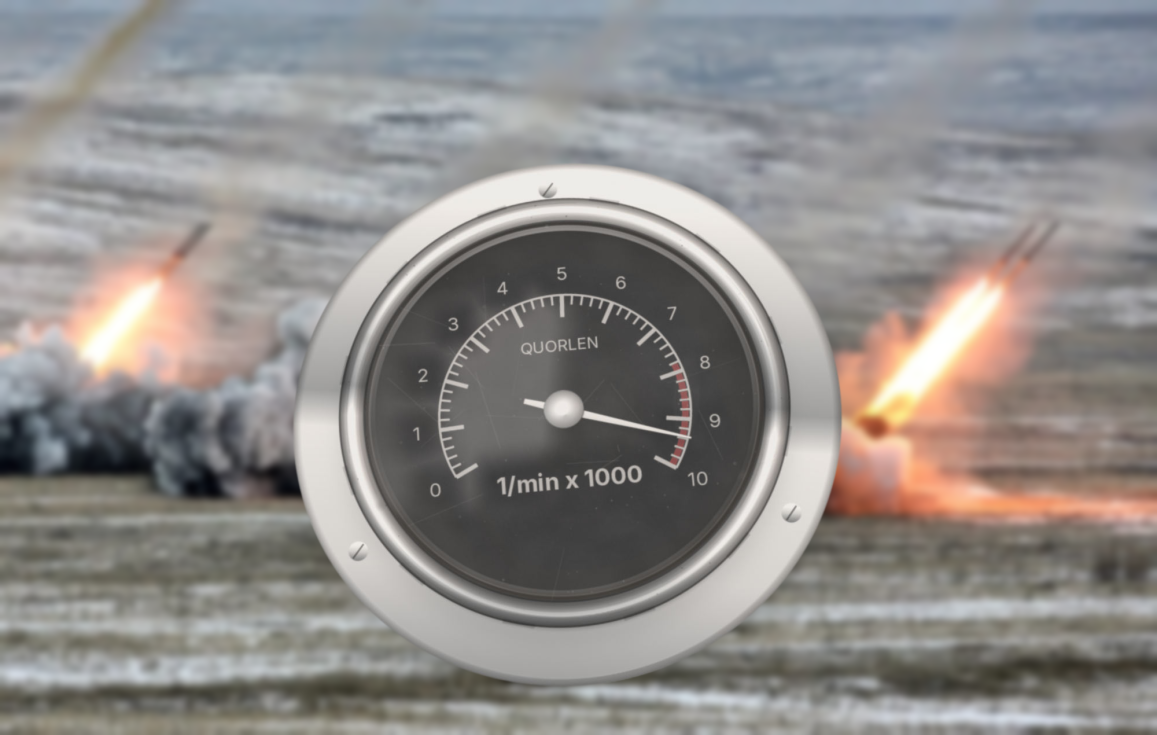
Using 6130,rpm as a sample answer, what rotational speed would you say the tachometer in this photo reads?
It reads 9400,rpm
